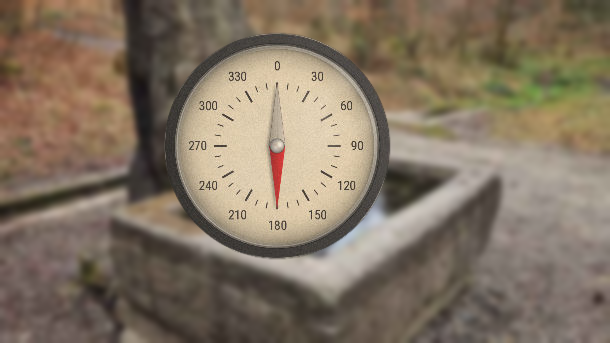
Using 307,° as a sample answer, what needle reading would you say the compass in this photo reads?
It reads 180,°
